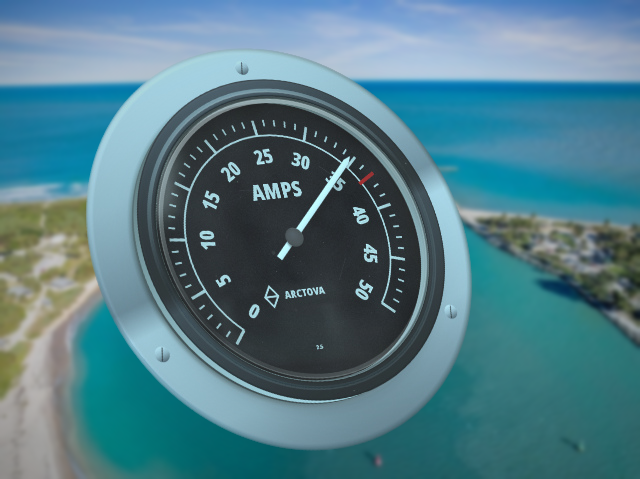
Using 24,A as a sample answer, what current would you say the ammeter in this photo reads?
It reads 34.5,A
